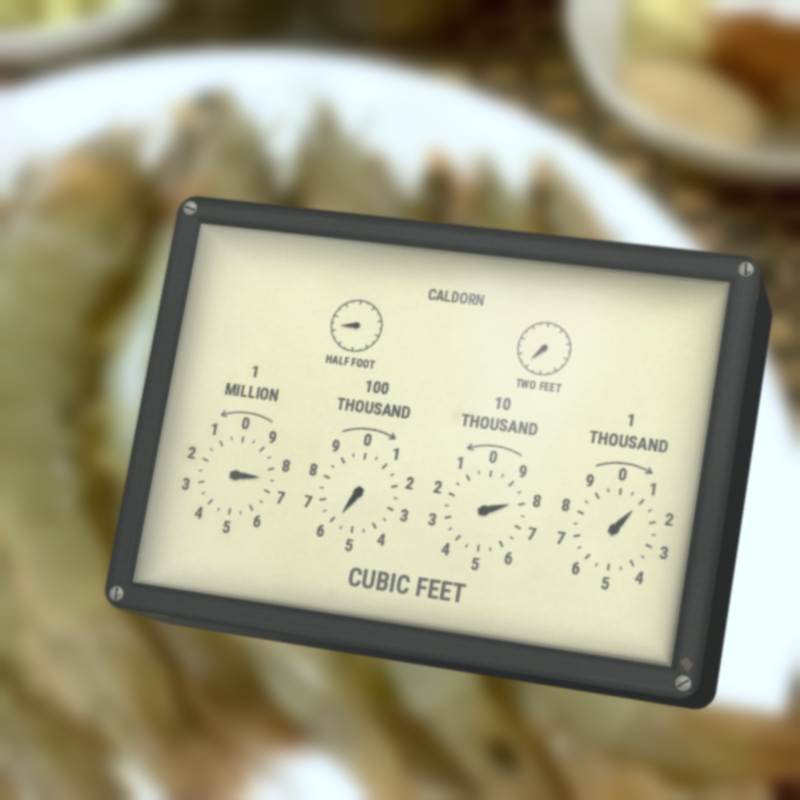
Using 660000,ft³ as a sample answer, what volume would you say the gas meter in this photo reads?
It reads 758100,ft³
